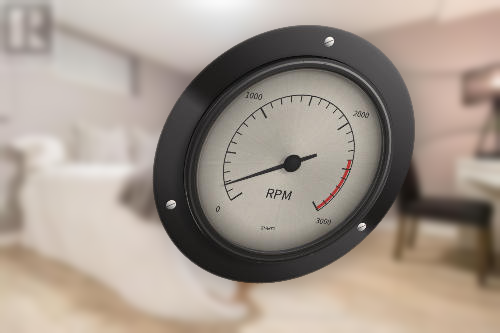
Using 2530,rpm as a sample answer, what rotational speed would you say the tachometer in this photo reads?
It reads 200,rpm
